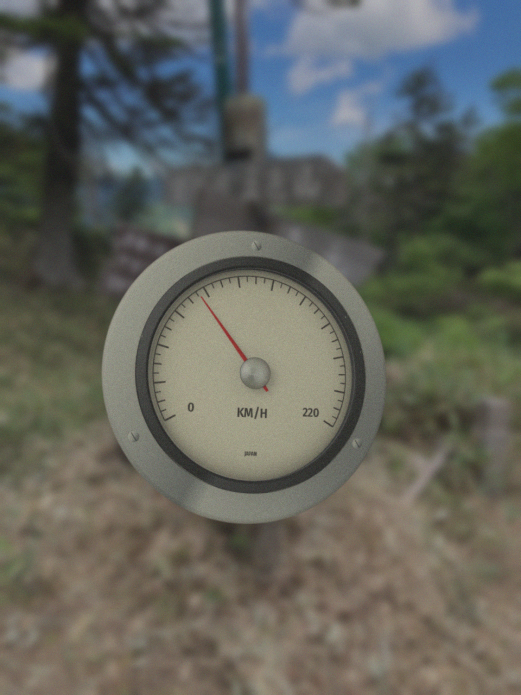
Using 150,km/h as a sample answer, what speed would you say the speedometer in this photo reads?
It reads 75,km/h
